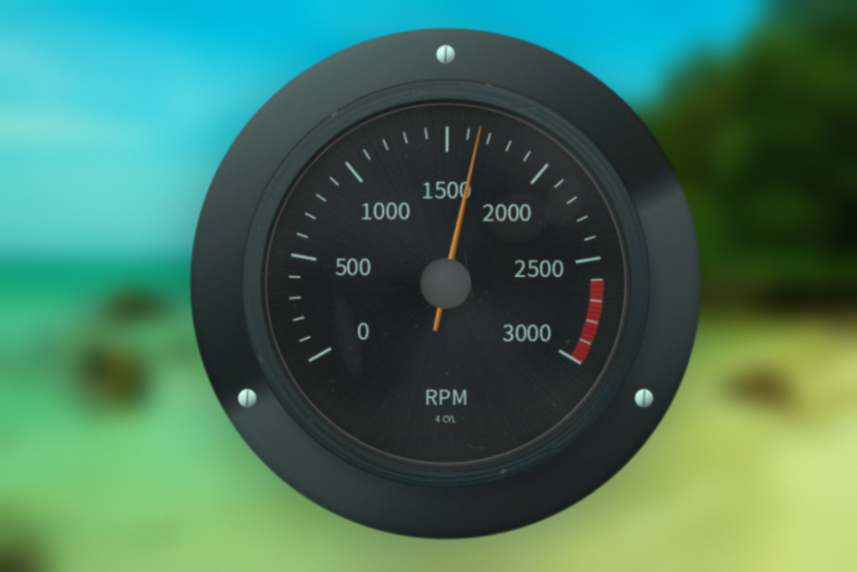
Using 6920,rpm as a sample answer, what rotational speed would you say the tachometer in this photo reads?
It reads 1650,rpm
